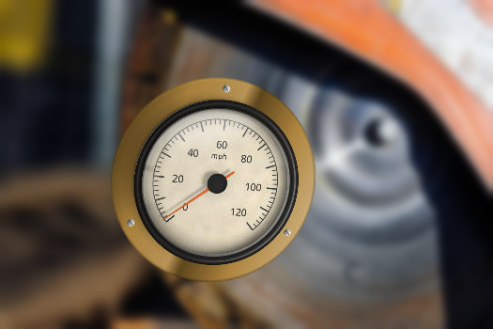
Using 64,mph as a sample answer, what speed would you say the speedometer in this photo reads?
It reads 2,mph
